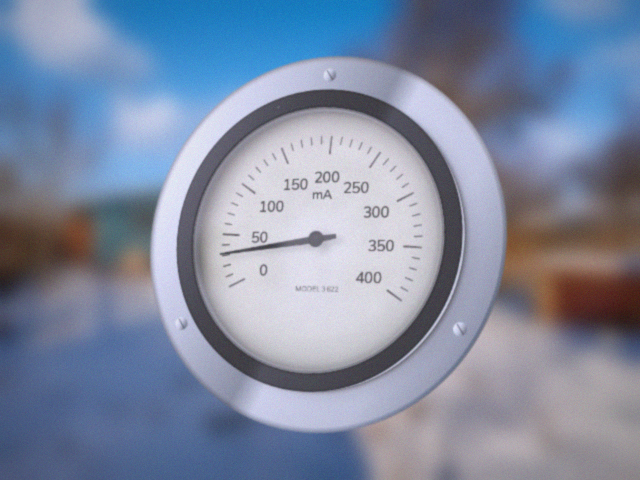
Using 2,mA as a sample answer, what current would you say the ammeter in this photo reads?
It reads 30,mA
